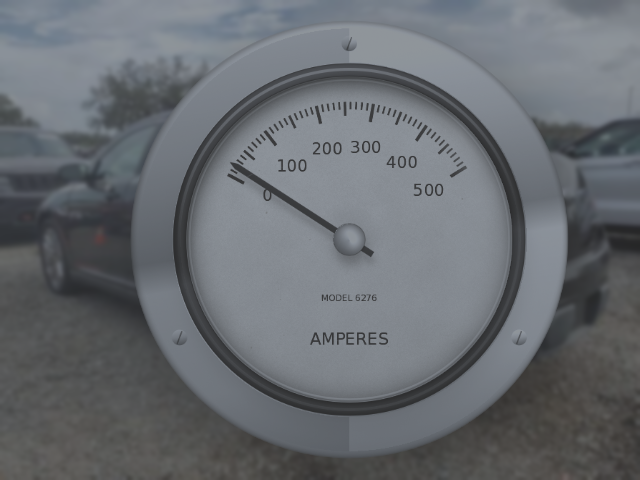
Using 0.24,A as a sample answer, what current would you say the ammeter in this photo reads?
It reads 20,A
